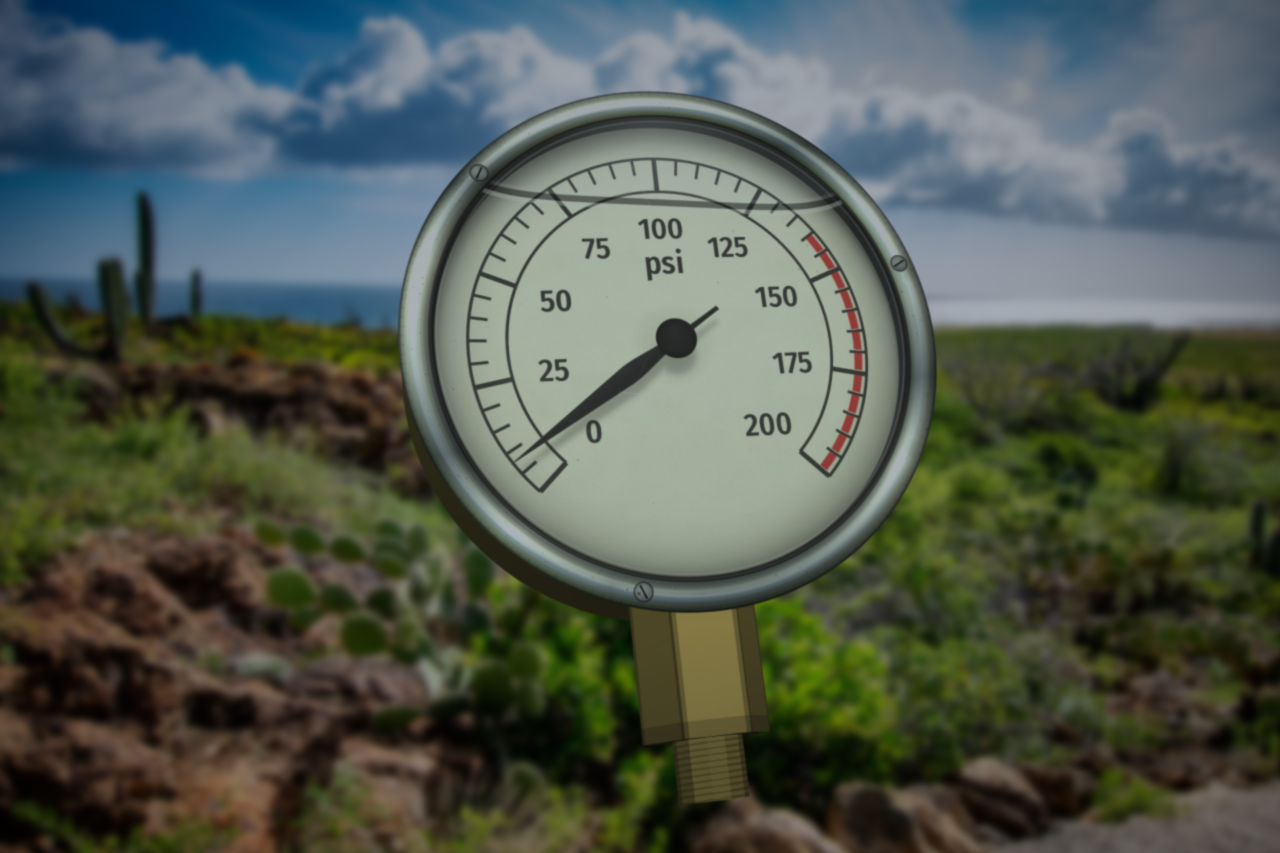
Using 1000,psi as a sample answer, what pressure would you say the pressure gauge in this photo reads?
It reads 7.5,psi
